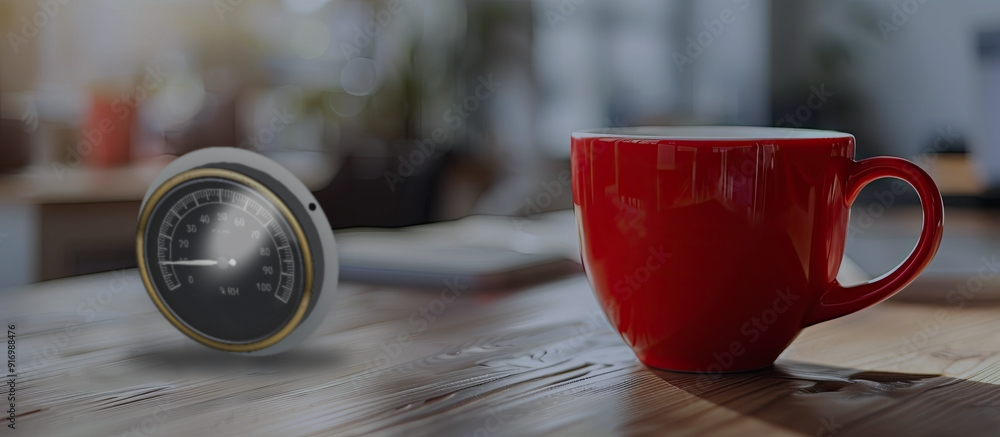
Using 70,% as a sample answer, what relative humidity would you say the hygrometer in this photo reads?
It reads 10,%
